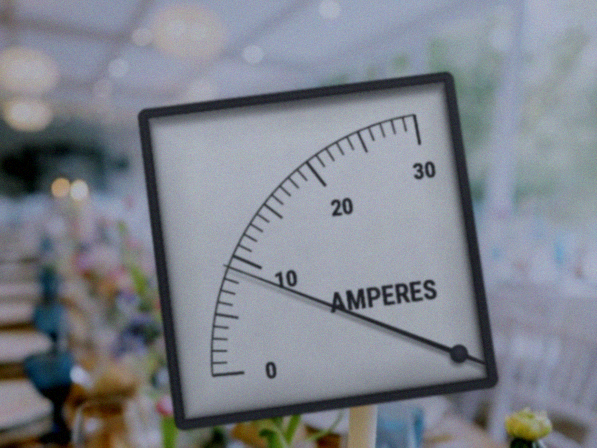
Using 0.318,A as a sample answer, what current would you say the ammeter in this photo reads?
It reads 9,A
